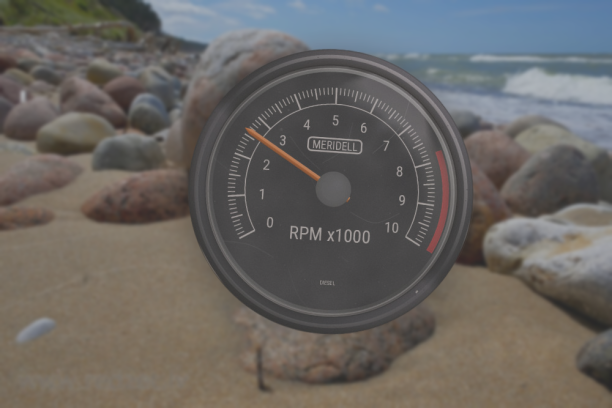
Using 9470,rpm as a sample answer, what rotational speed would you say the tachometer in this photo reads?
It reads 2600,rpm
